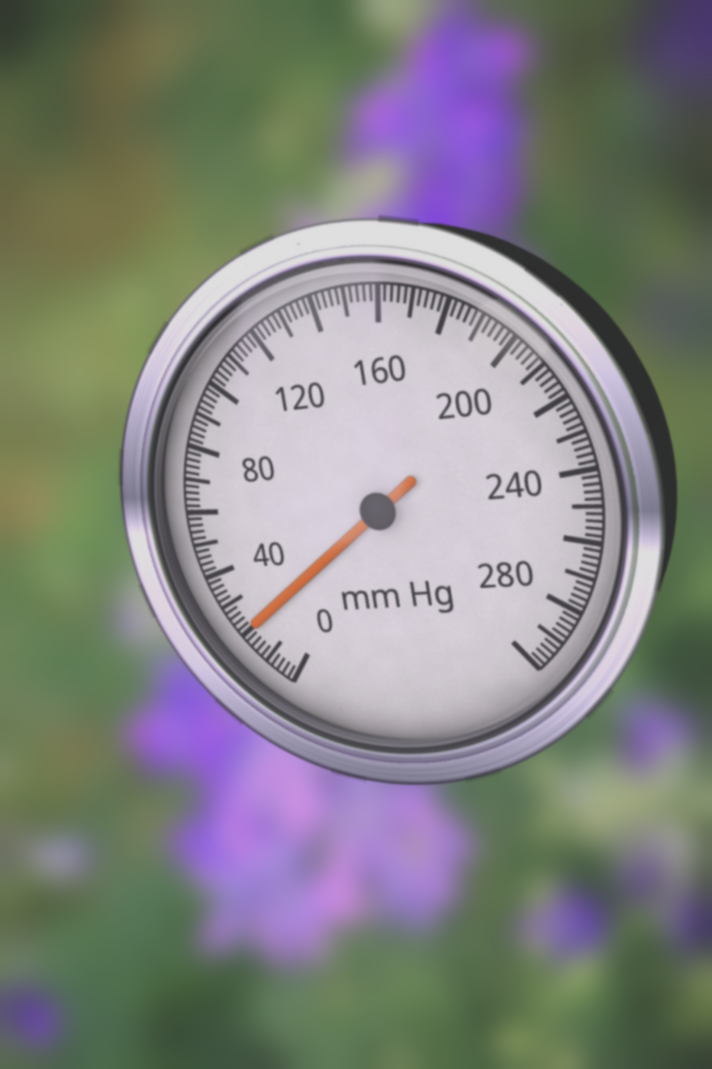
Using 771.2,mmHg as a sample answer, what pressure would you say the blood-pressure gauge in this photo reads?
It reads 20,mmHg
